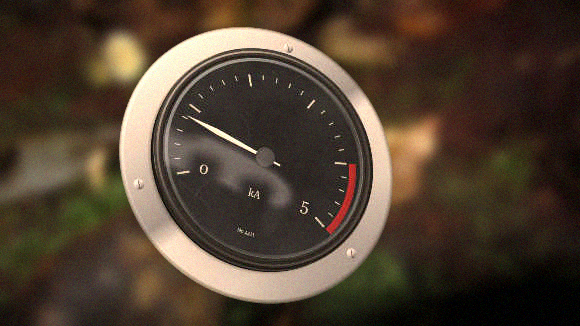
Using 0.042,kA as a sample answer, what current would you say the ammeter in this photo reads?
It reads 0.8,kA
